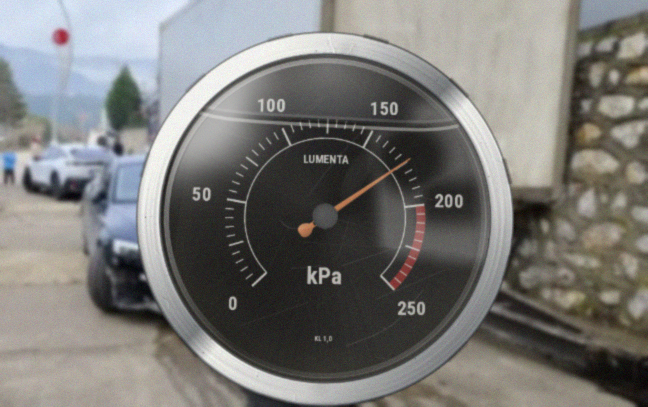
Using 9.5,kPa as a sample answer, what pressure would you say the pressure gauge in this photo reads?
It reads 175,kPa
